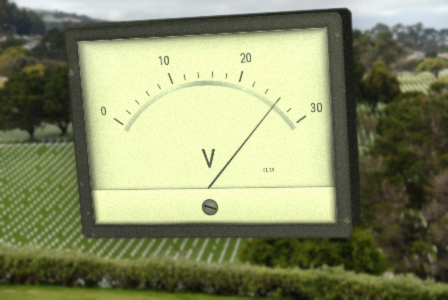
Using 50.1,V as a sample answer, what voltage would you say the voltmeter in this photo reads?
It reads 26,V
